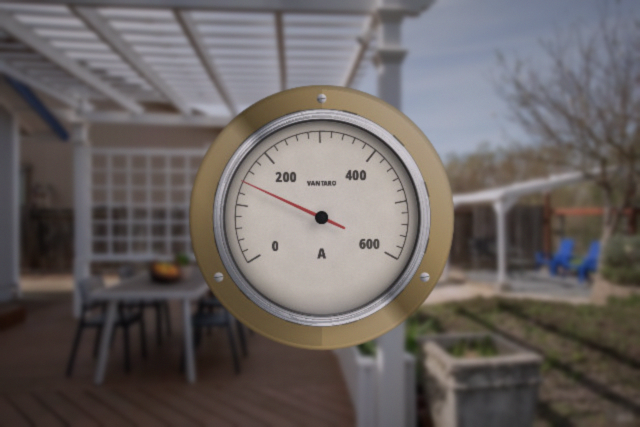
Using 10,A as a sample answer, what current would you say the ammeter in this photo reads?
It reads 140,A
